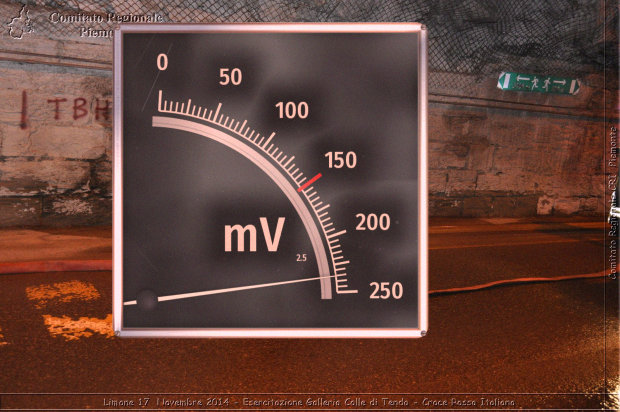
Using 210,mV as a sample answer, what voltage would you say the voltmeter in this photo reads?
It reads 235,mV
